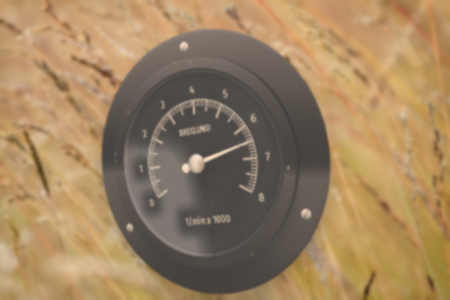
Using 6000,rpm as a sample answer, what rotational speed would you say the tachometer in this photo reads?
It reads 6500,rpm
